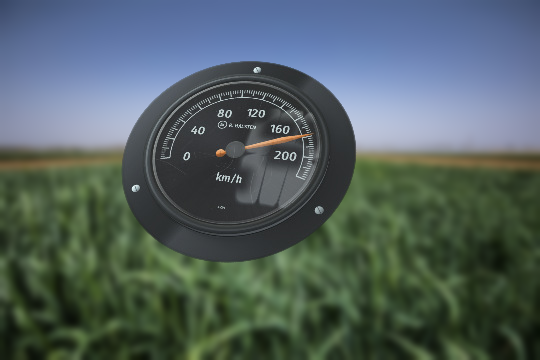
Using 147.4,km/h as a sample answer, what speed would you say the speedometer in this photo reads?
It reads 180,km/h
